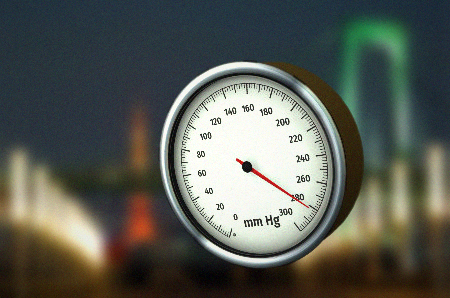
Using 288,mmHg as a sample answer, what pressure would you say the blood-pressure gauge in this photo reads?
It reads 280,mmHg
